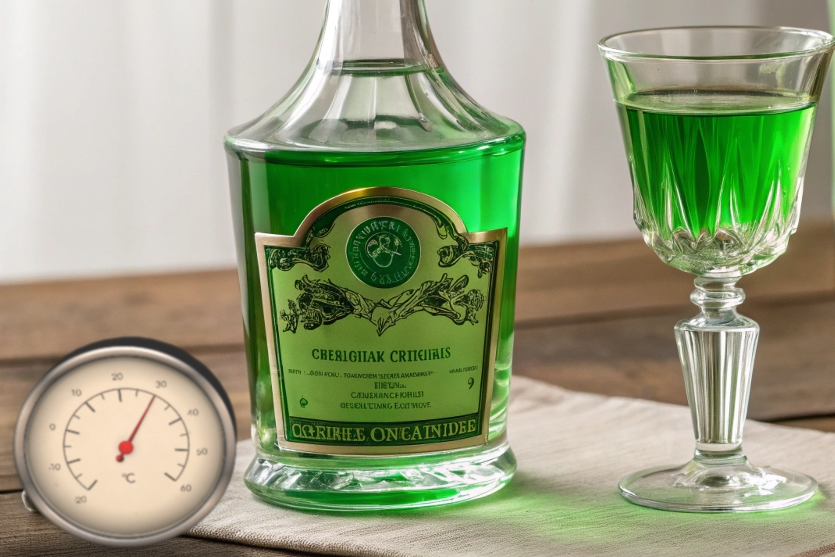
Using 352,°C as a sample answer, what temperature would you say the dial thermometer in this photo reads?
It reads 30,°C
